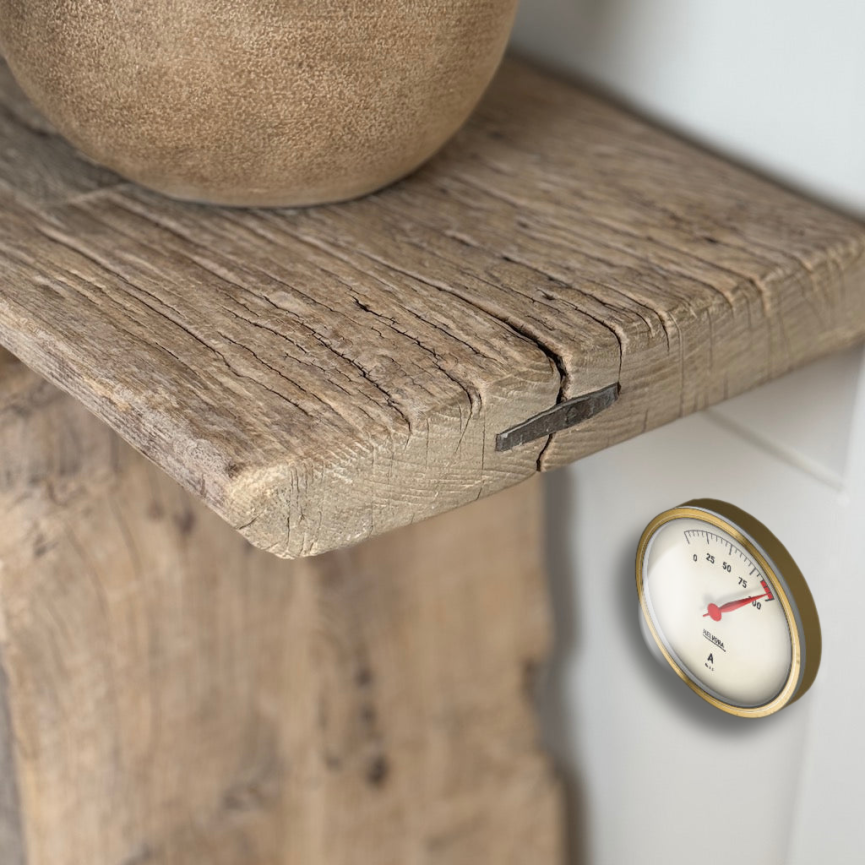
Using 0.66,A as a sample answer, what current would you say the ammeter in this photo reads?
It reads 95,A
